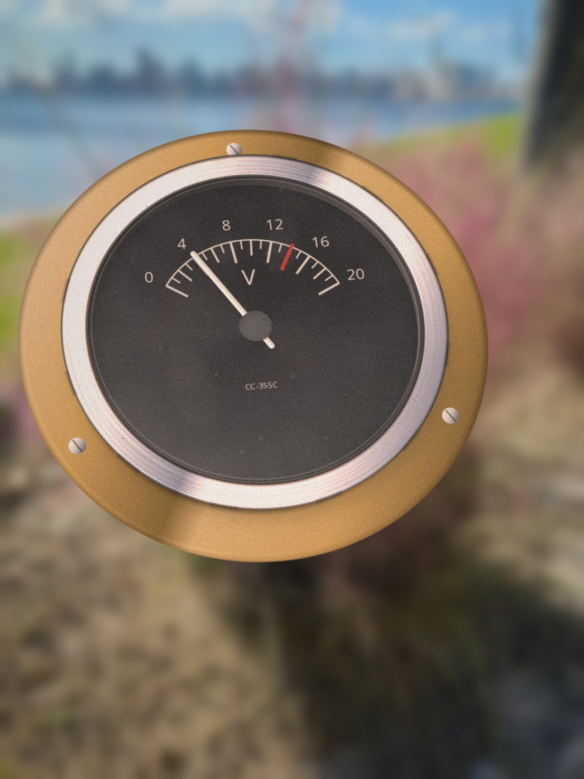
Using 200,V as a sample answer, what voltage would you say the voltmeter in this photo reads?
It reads 4,V
